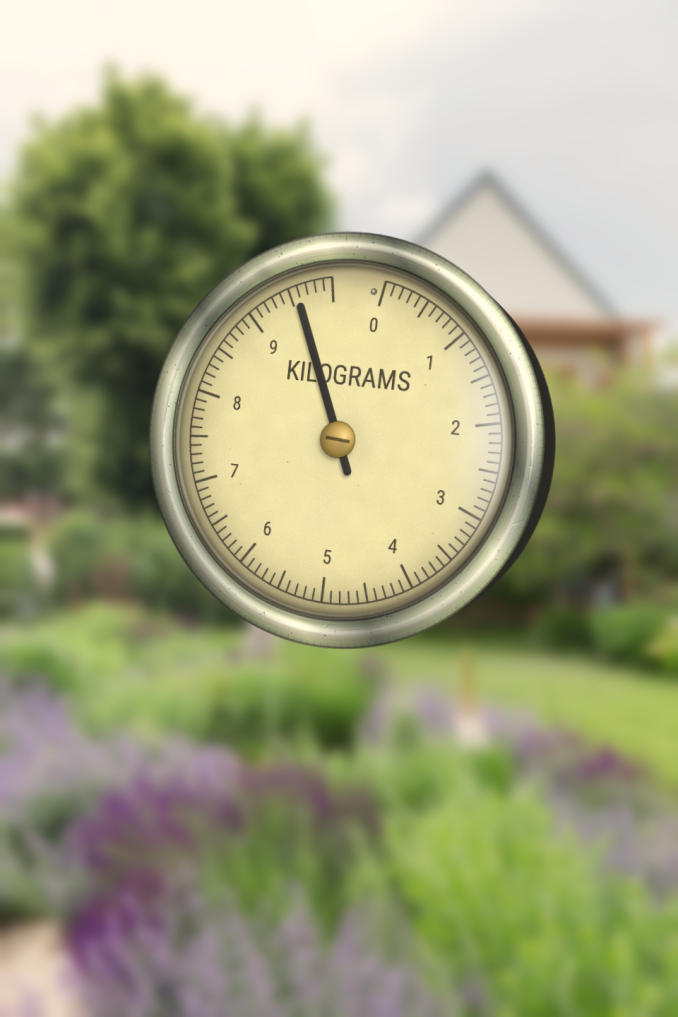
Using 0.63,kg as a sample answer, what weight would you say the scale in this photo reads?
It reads 9.6,kg
